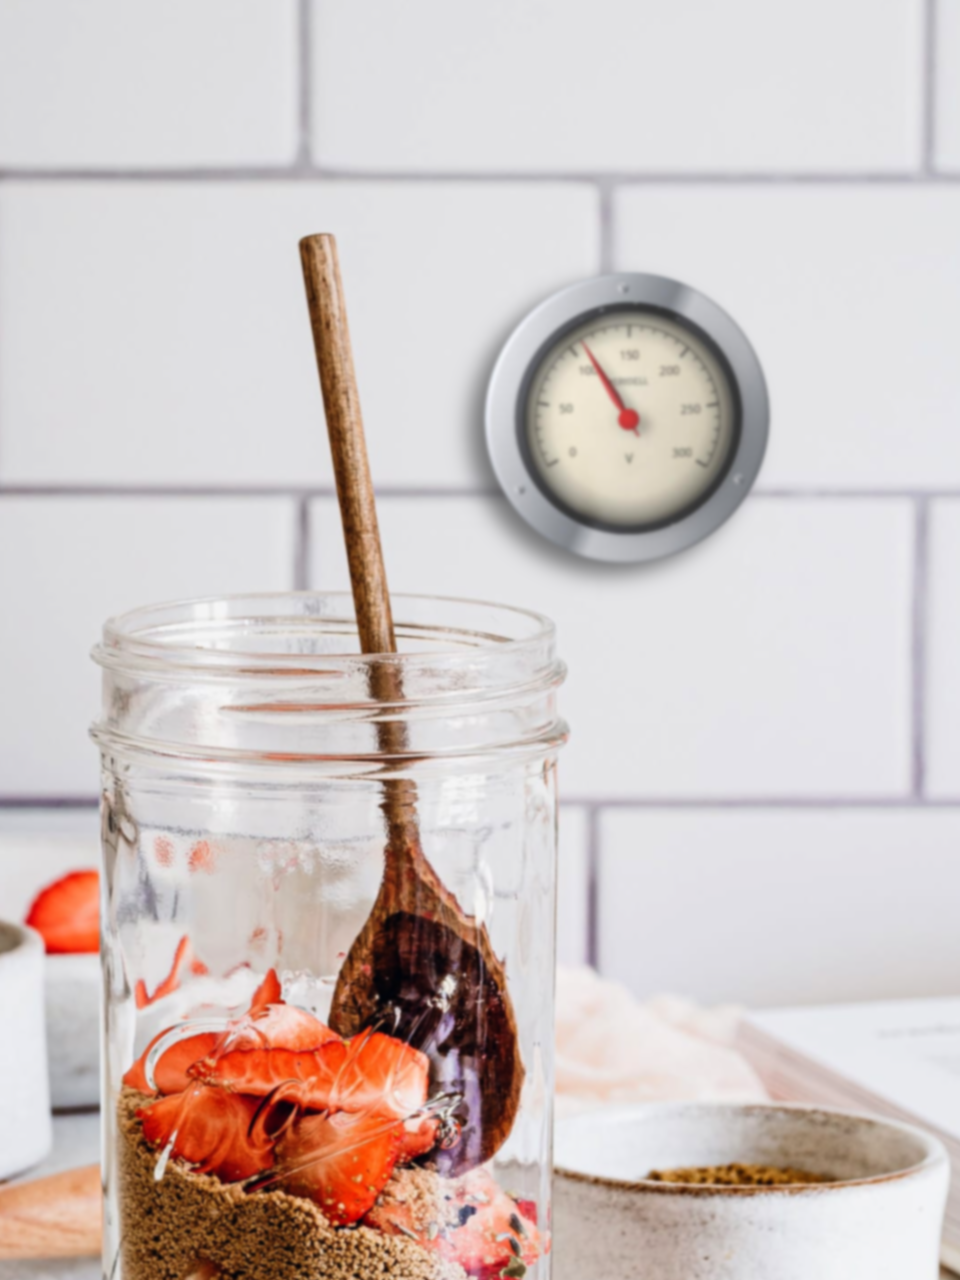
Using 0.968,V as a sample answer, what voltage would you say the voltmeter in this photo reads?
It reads 110,V
